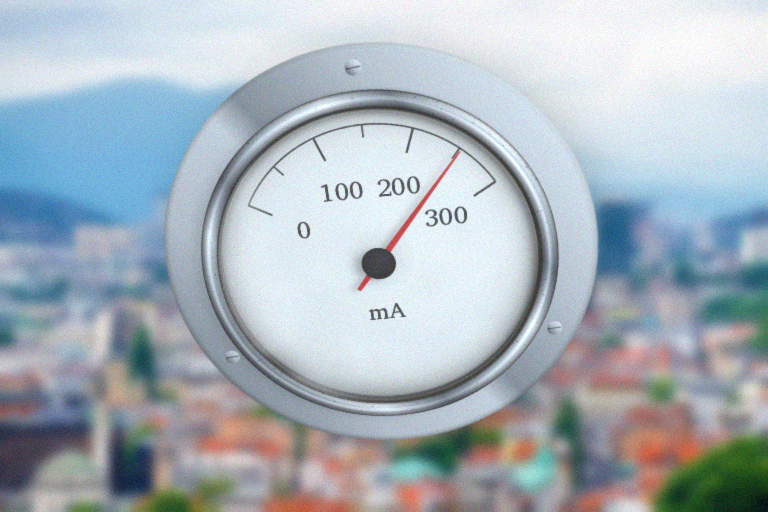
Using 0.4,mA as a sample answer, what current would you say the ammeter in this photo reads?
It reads 250,mA
